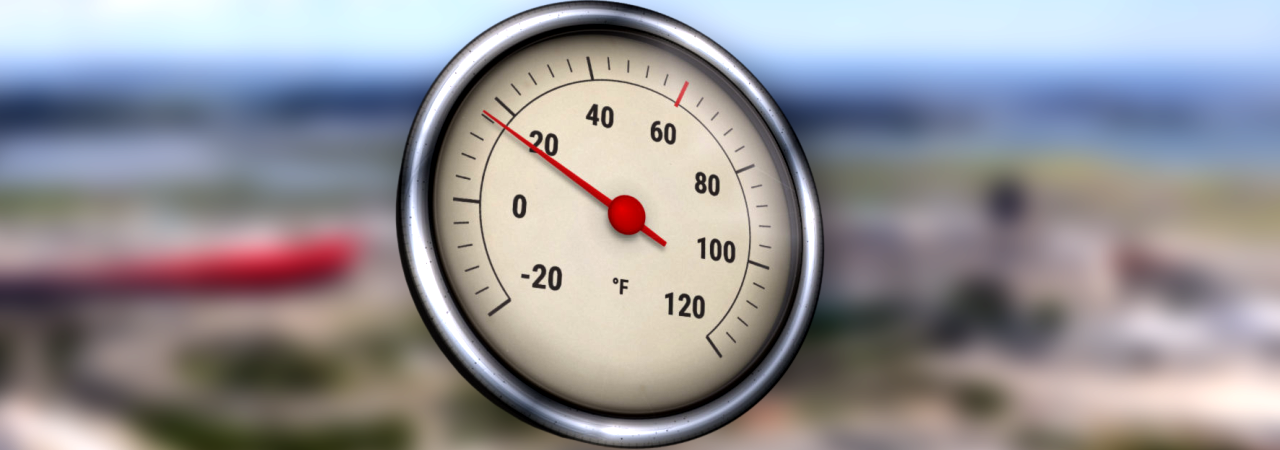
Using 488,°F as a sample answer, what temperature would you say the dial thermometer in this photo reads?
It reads 16,°F
